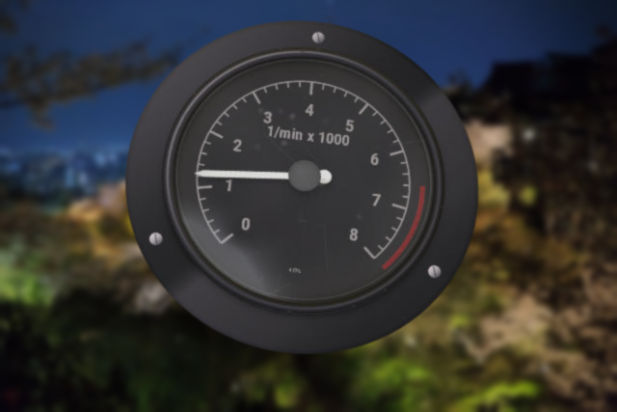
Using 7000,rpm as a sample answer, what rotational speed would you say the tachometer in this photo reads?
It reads 1200,rpm
